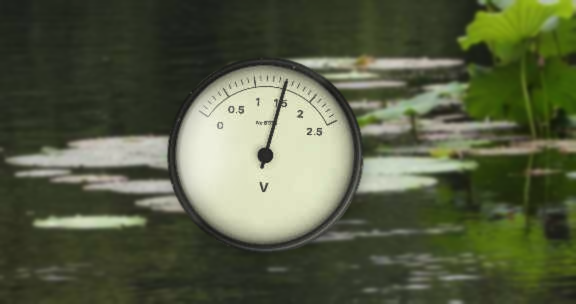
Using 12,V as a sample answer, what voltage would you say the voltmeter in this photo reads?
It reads 1.5,V
